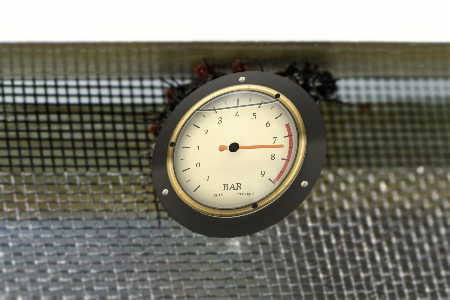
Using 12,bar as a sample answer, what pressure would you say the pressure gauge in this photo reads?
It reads 7.5,bar
